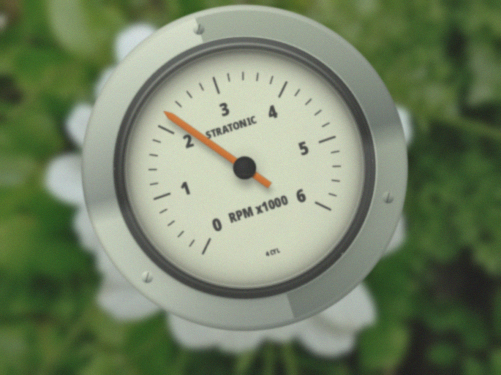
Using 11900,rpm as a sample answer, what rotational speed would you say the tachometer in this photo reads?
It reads 2200,rpm
